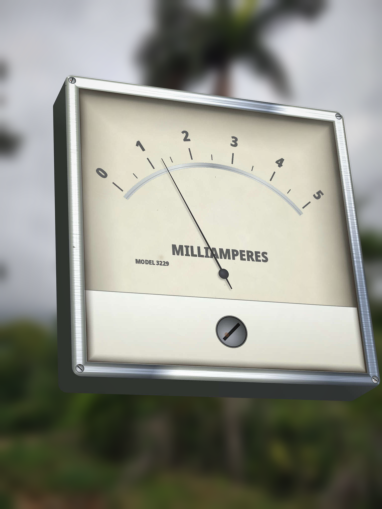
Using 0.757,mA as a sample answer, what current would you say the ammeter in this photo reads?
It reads 1.25,mA
